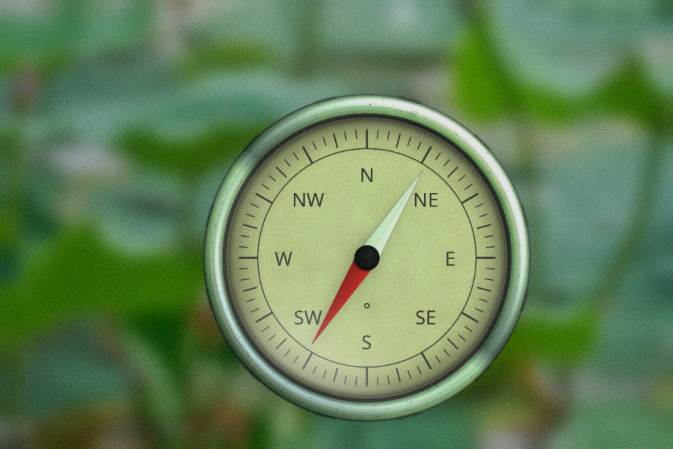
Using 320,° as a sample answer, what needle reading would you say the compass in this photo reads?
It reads 212.5,°
